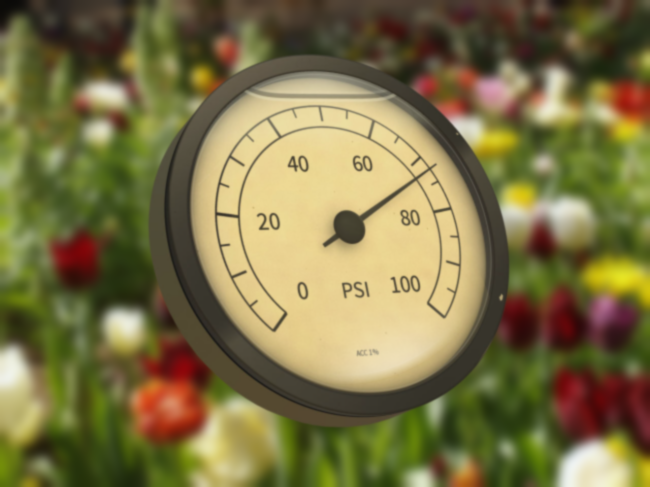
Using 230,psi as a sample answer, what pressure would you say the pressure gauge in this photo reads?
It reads 72.5,psi
